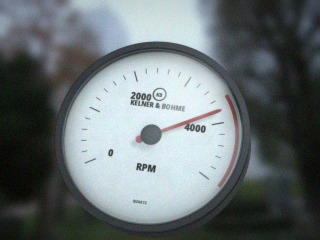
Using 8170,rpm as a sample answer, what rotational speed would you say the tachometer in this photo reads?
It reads 3800,rpm
